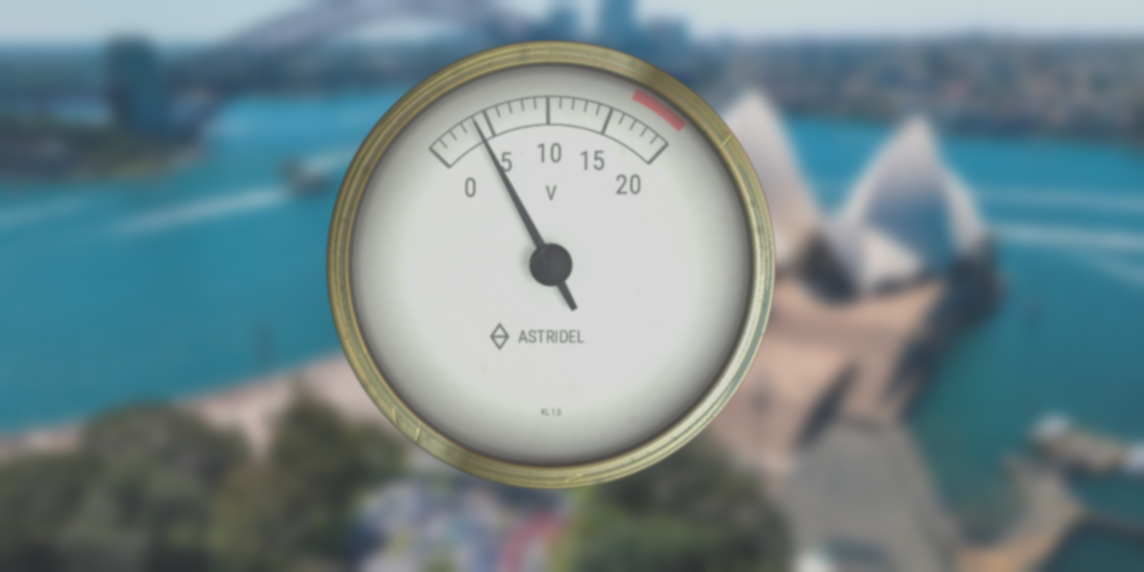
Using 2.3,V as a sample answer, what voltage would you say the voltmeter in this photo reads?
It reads 4,V
